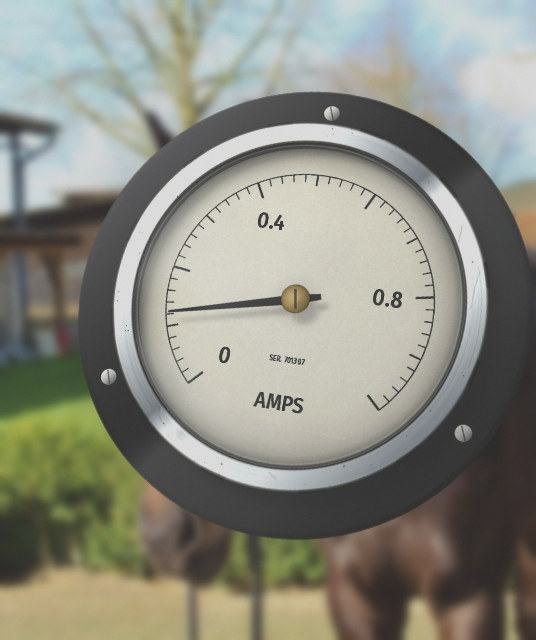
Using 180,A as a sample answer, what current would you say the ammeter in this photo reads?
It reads 0.12,A
